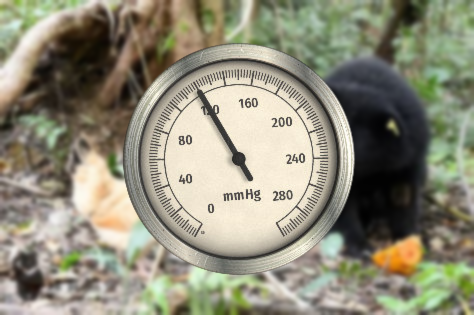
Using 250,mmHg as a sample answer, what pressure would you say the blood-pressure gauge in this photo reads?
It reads 120,mmHg
